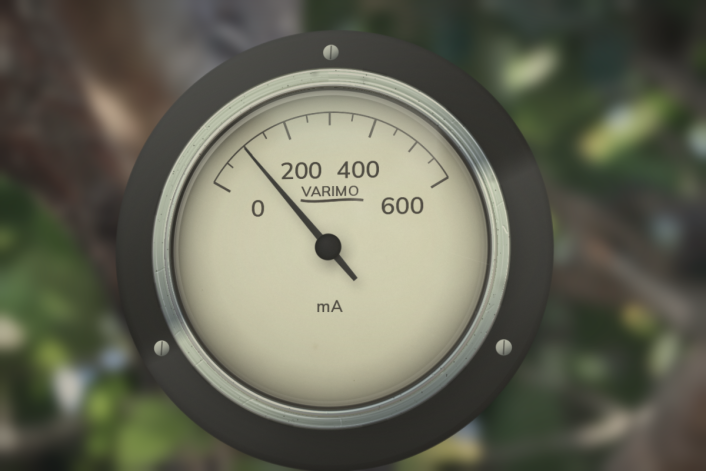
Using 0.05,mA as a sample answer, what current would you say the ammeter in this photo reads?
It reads 100,mA
